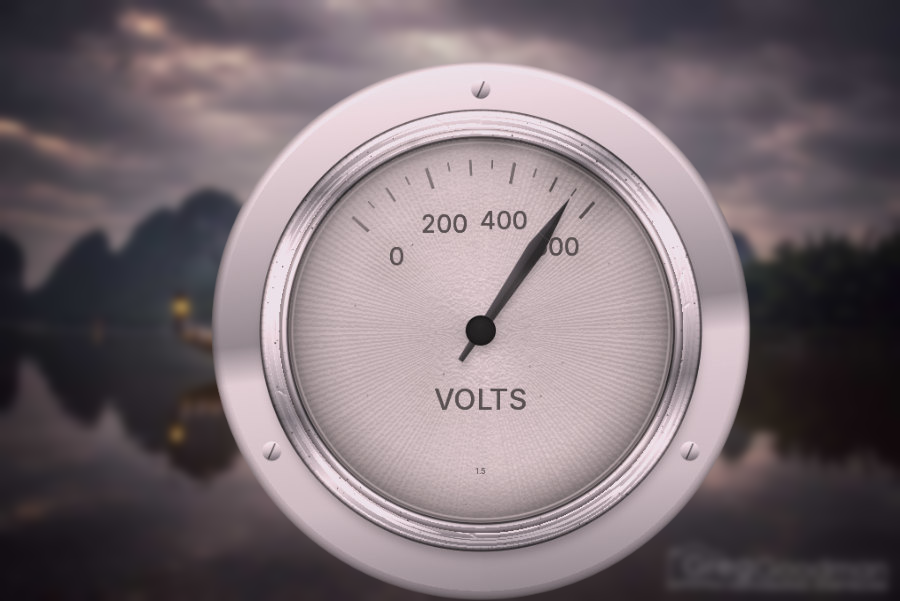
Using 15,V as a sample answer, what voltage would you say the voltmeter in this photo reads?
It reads 550,V
